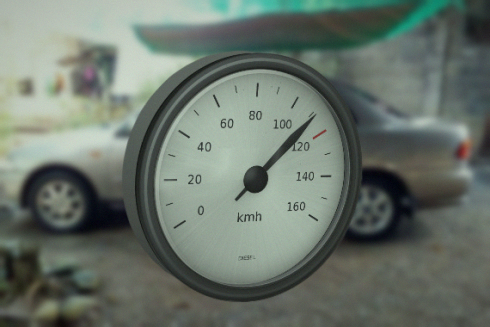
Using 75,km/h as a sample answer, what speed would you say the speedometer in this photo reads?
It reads 110,km/h
